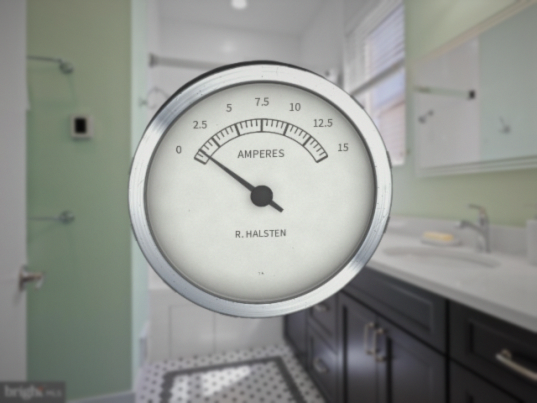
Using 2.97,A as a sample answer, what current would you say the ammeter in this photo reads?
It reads 1,A
